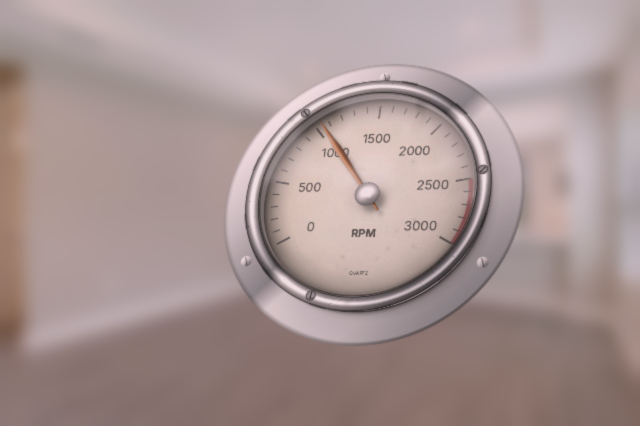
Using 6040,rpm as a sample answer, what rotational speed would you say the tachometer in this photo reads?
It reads 1050,rpm
